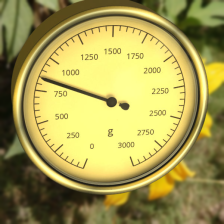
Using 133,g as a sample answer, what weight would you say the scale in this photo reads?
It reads 850,g
